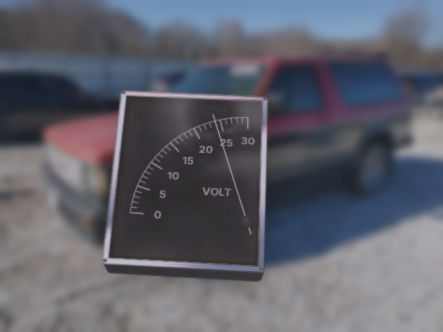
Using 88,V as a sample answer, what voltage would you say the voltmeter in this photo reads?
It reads 24,V
